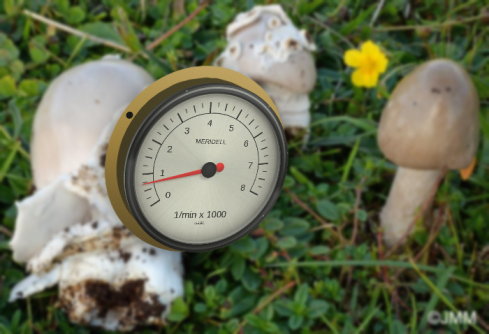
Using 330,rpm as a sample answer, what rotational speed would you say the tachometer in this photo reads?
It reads 750,rpm
